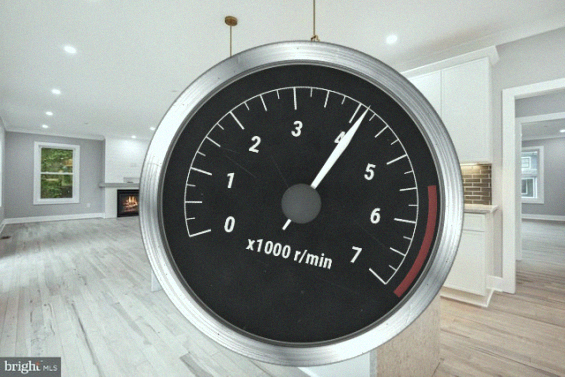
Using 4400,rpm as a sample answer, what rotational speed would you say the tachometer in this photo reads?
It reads 4125,rpm
